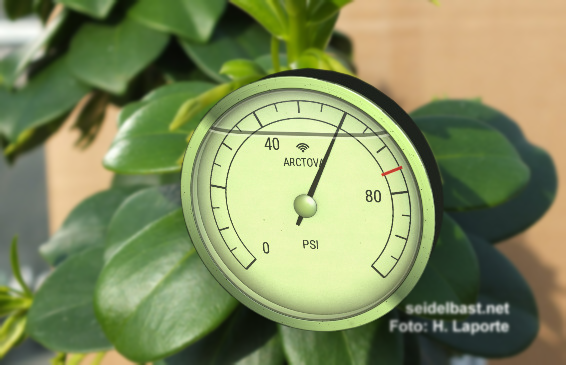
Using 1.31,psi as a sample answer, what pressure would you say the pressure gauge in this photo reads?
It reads 60,psi
